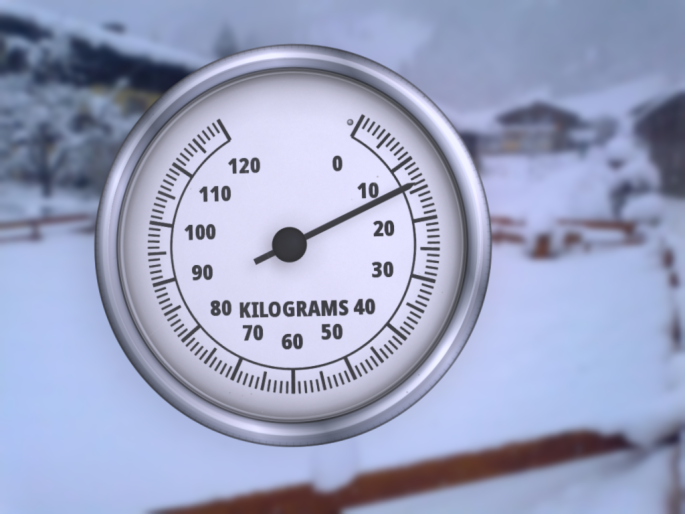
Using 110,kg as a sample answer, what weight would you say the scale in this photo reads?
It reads 14,kg
